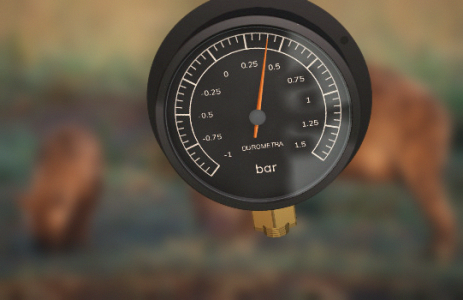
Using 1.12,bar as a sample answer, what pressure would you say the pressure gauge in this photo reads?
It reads 0.4,bar
